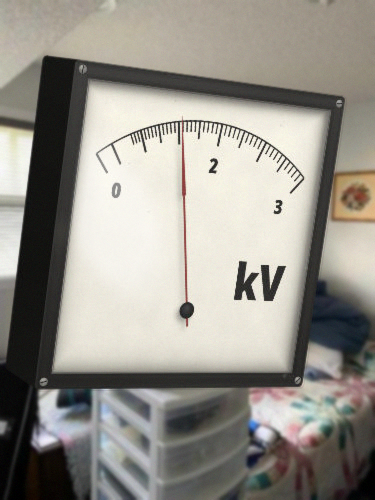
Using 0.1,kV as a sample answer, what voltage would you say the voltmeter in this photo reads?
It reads 1.5,kV
